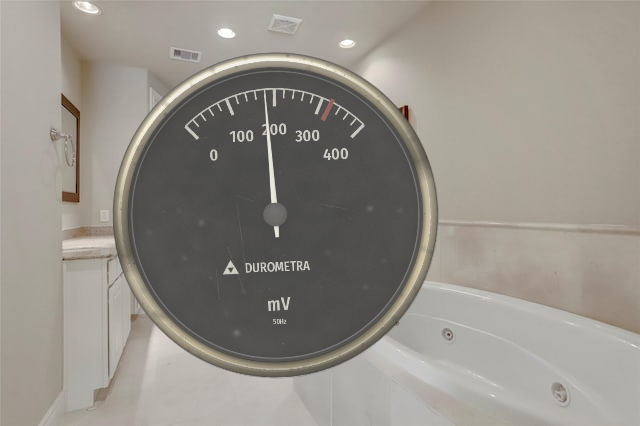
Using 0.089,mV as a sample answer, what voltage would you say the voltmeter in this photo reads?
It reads 180,mV
